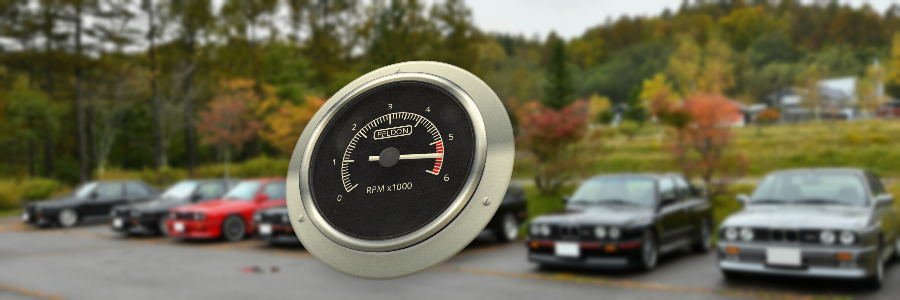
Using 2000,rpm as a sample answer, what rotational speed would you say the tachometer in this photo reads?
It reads 5500,rpm
